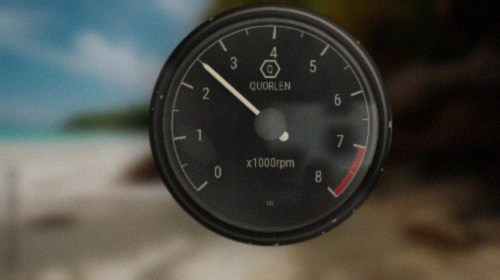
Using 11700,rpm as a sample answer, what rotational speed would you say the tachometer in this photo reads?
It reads 2500,rpm
